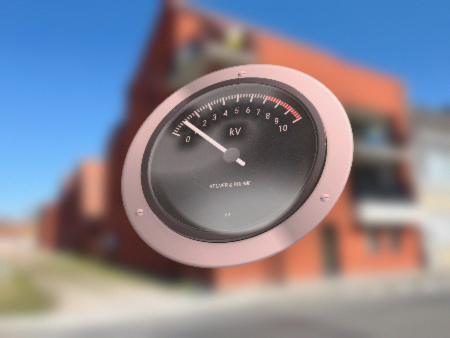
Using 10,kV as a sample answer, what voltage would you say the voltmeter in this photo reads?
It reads 1,kV
